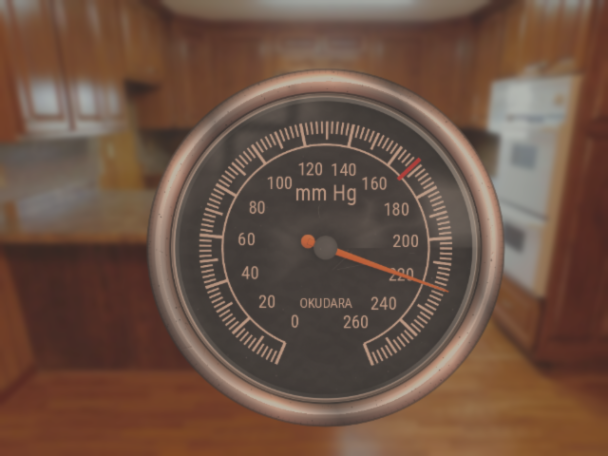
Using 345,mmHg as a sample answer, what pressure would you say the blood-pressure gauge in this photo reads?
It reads 220,mmHg
